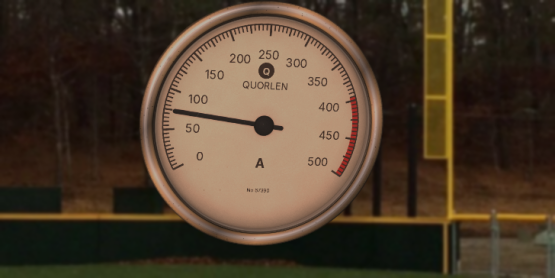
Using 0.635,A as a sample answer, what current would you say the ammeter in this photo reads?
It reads 75,A
